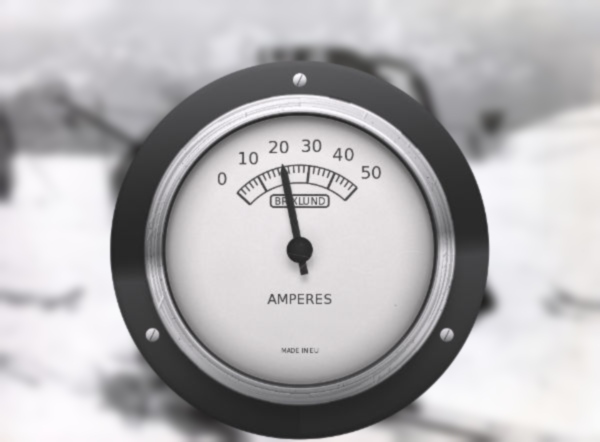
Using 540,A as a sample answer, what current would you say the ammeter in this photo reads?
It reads 20,A
